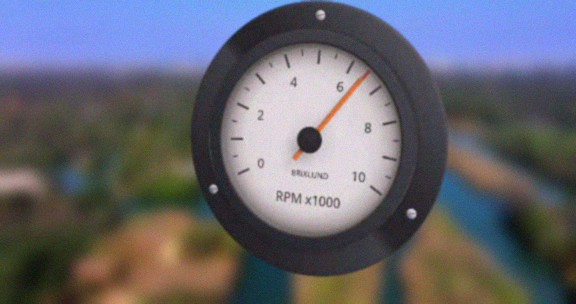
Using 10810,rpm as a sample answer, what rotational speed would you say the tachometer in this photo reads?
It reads 6500,rpm
